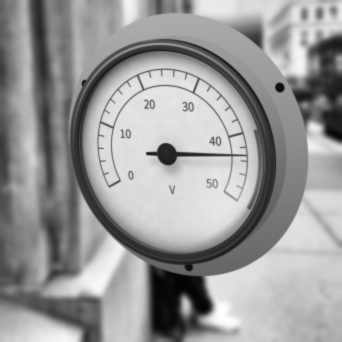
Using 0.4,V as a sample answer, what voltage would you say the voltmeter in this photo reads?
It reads 43,V
